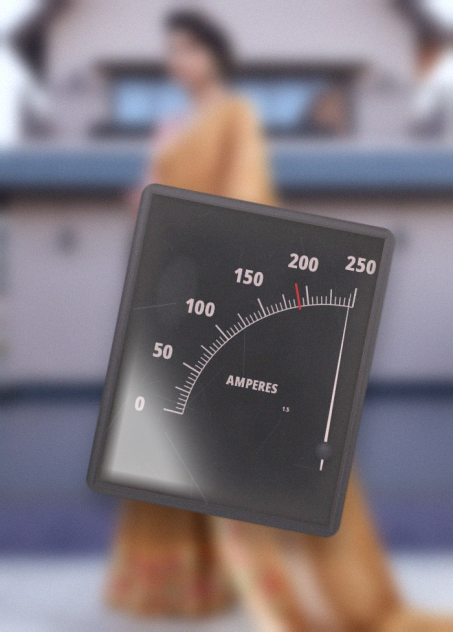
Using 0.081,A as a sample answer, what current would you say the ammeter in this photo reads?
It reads 245,A
